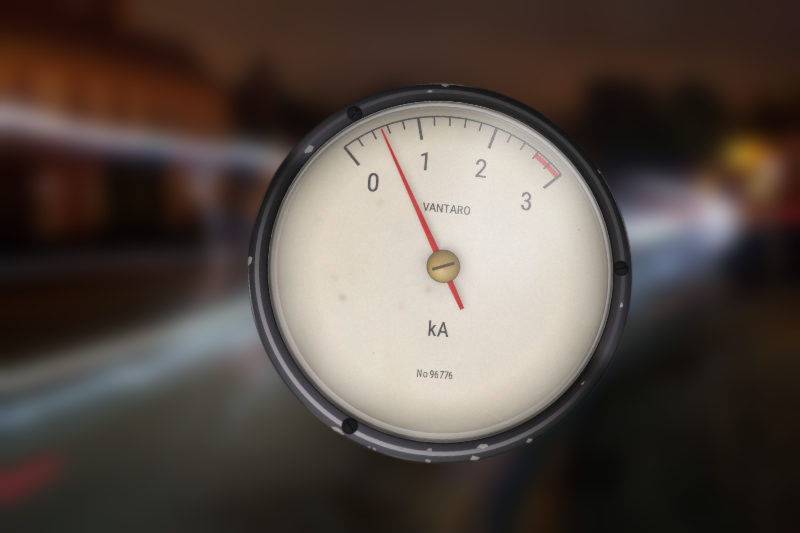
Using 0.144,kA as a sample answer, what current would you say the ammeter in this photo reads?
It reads 0.5,kA
